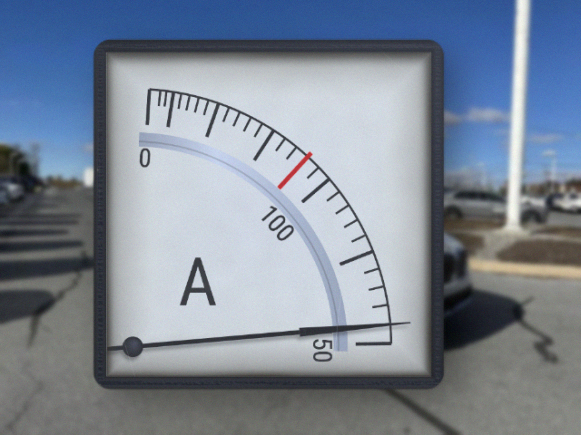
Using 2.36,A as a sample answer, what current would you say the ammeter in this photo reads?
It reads 145,A
